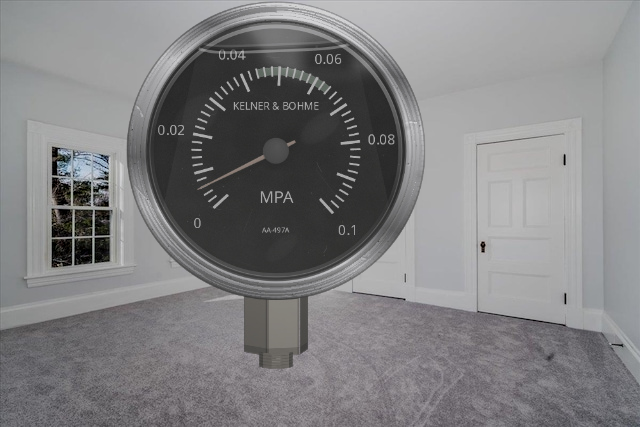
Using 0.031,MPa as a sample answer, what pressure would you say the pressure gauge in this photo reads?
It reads 0.006,MPa
